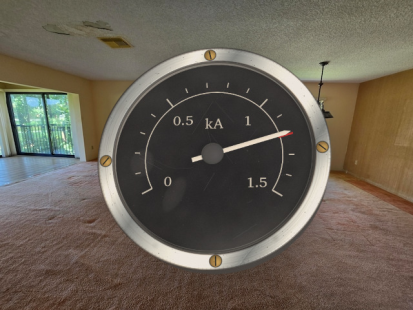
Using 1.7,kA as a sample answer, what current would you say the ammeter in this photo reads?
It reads 1.2,kA
